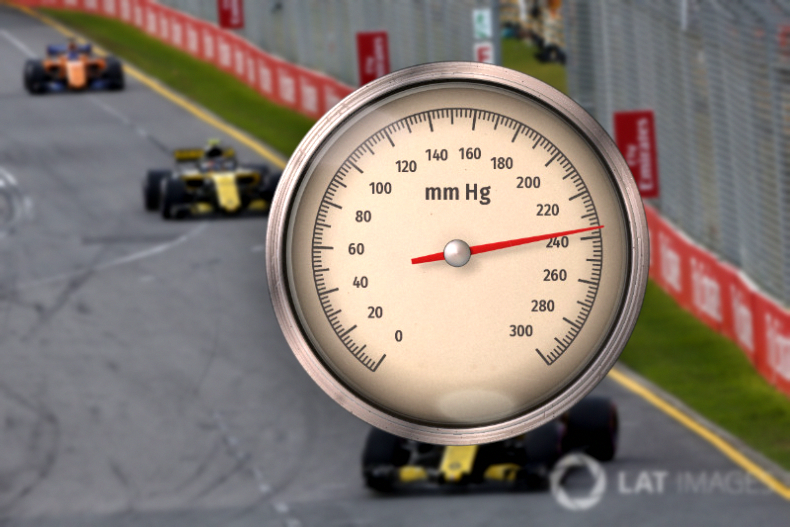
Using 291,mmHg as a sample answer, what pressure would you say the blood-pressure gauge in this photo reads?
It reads 236,mmHg
